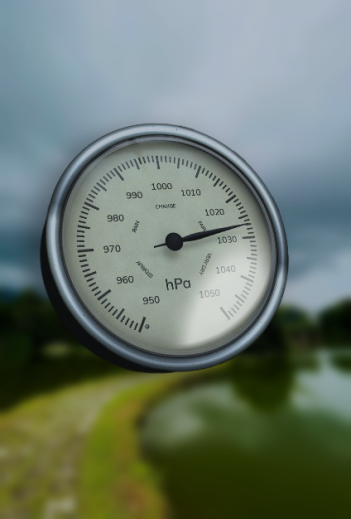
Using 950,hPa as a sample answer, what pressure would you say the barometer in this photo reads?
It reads 1027,hPa
